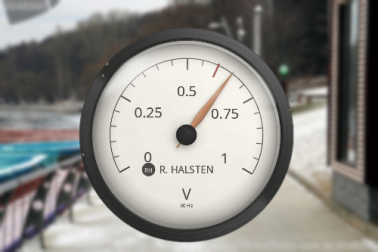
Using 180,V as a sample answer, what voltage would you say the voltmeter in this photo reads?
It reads 0.65,V
